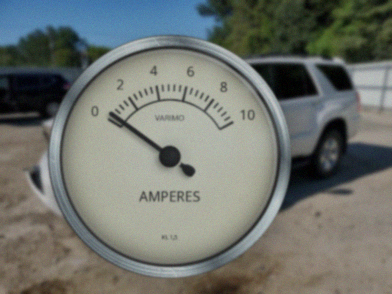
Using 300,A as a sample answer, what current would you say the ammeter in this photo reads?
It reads 0.4,A
